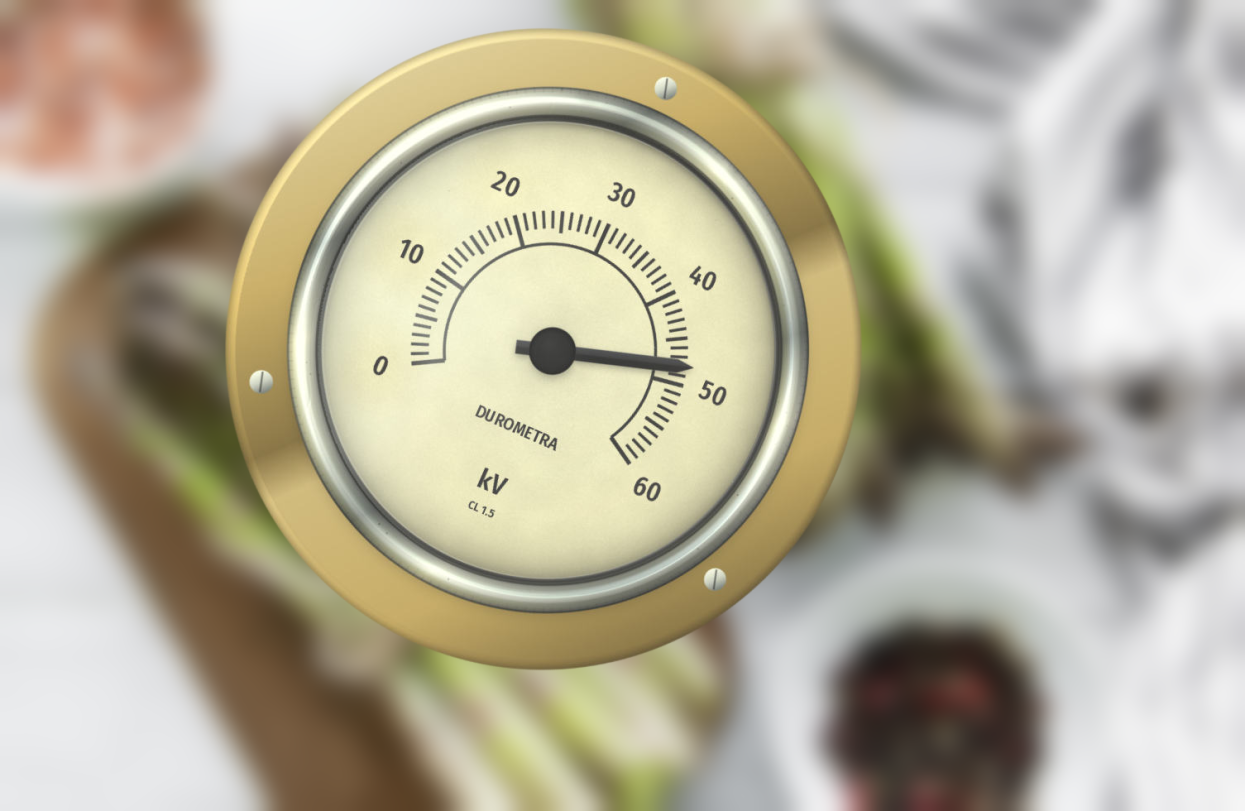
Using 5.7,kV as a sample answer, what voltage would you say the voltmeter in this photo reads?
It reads 48,kV
